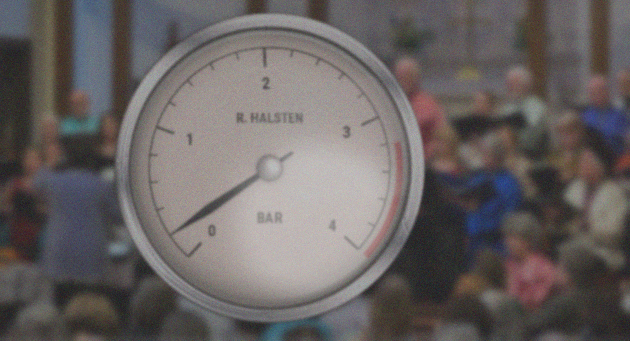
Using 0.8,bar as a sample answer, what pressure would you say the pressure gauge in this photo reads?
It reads 0.2,bar
